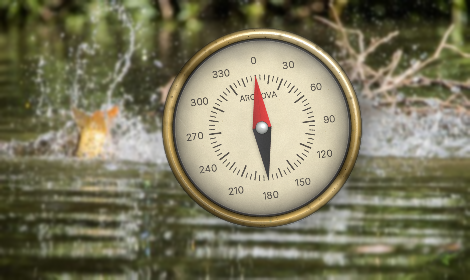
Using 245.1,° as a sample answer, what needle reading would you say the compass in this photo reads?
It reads 0,°
